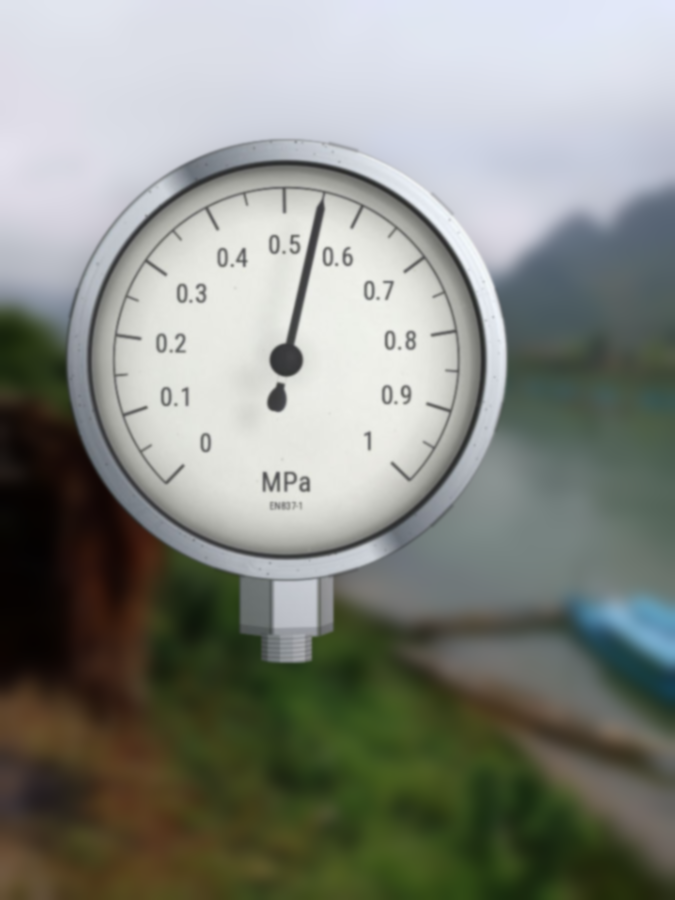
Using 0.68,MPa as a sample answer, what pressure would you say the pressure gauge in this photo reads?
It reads 0.55,MPa
